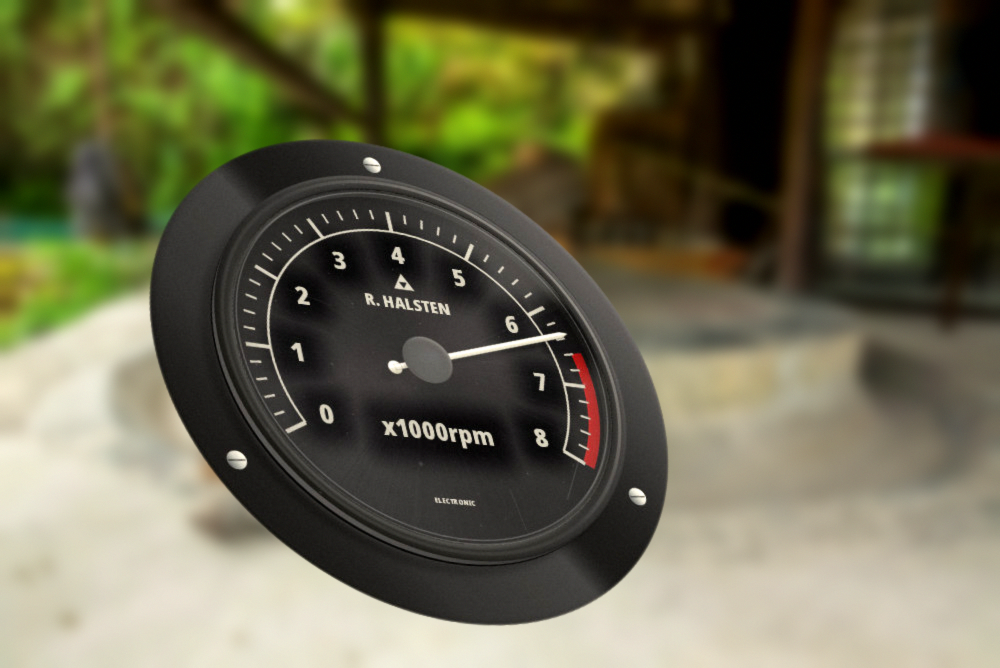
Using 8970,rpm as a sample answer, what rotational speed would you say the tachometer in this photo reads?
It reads 6400,rpm
